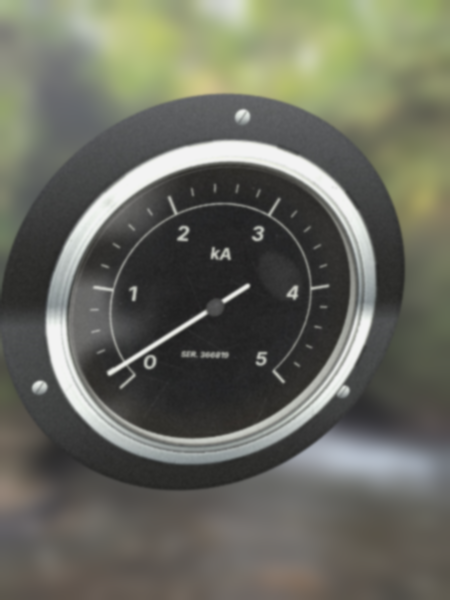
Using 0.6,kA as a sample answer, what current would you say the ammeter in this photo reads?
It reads 0.2,kA
